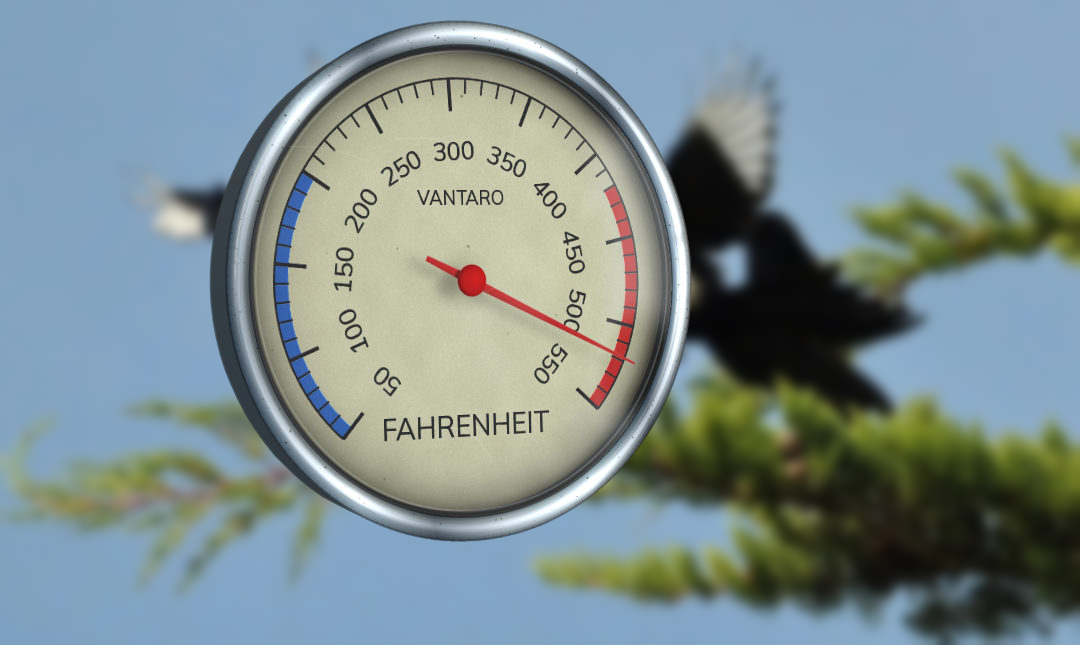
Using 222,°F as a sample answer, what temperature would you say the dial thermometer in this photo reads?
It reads 520,°F
